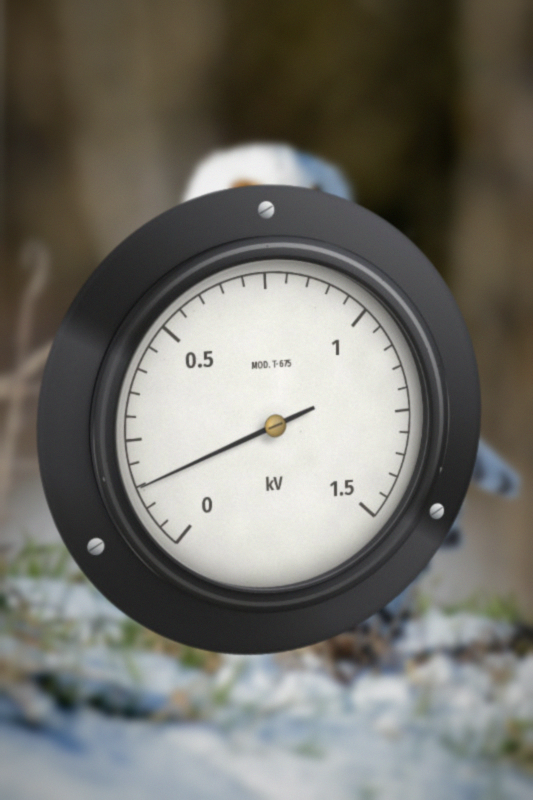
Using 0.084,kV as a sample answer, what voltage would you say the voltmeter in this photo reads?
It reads 0.15,kV
